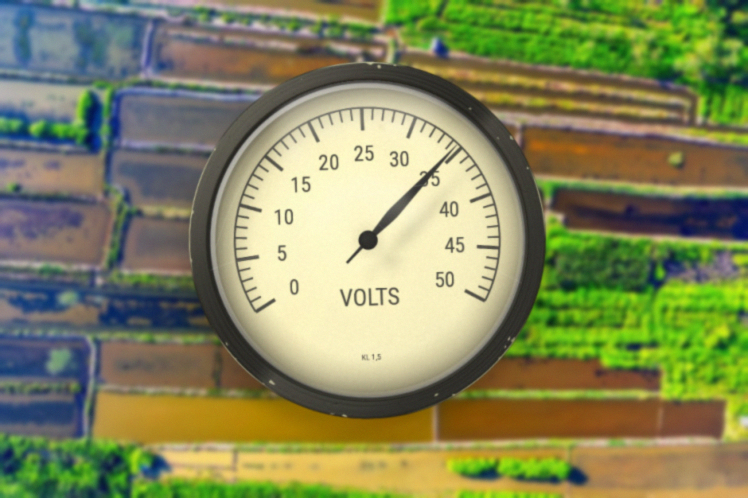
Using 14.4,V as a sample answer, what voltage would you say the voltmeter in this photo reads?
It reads 34.5,V
